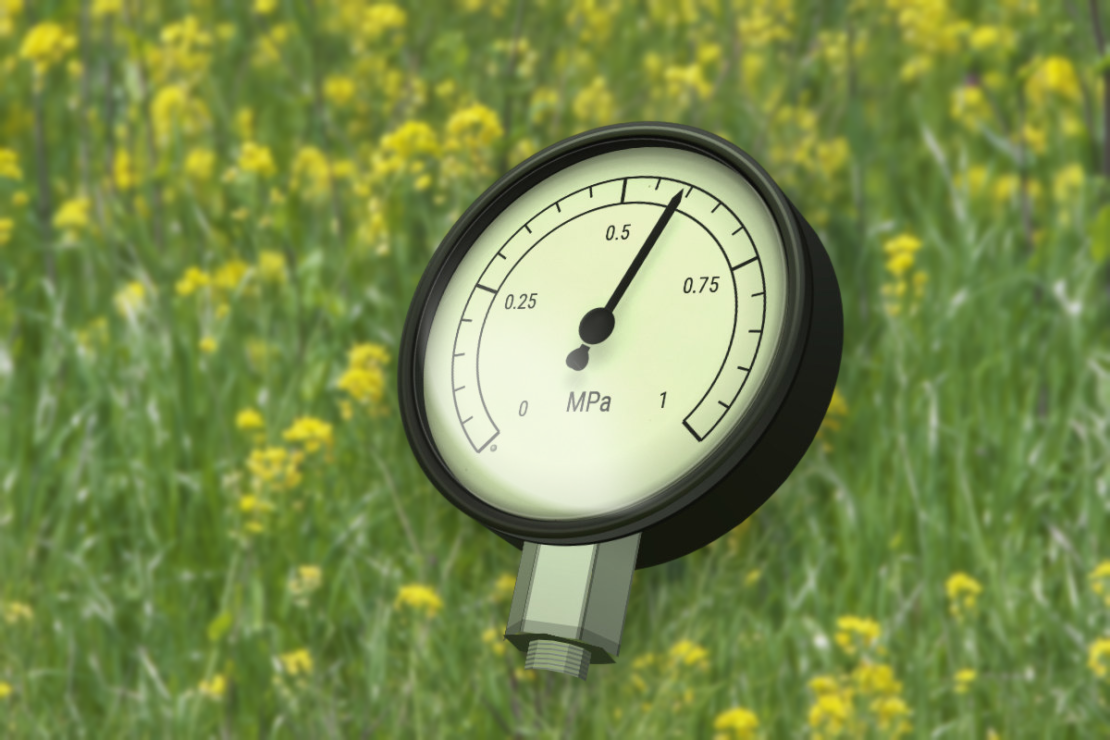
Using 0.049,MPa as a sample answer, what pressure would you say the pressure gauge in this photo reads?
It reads 0.6,MPa
